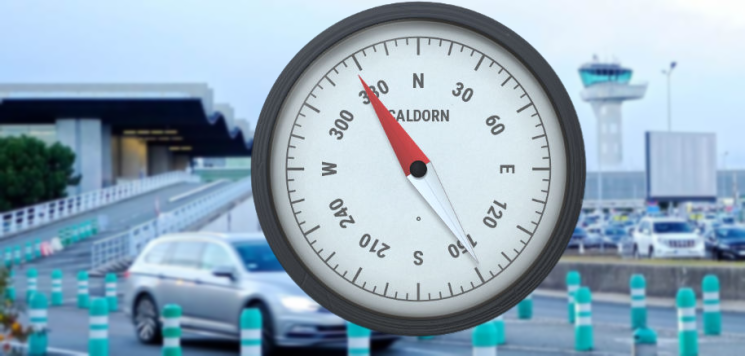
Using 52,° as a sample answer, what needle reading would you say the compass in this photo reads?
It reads 327.5,°
